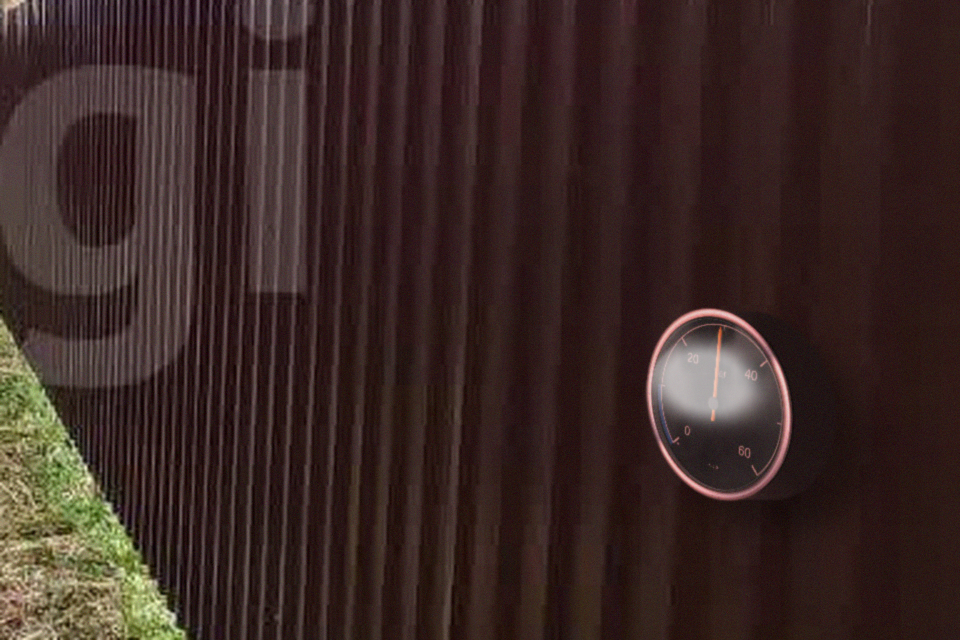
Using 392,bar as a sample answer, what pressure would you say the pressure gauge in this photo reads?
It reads 30,bar
